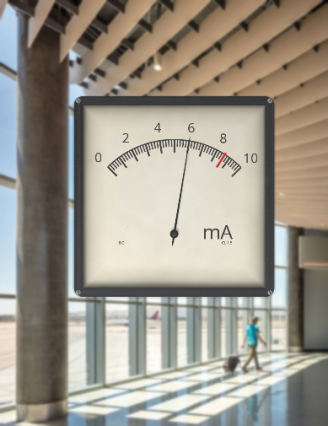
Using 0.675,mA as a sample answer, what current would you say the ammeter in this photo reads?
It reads 6,mA
